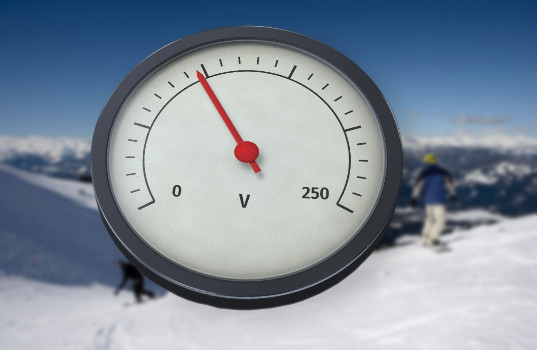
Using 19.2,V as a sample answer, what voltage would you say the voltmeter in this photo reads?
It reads 95,V
